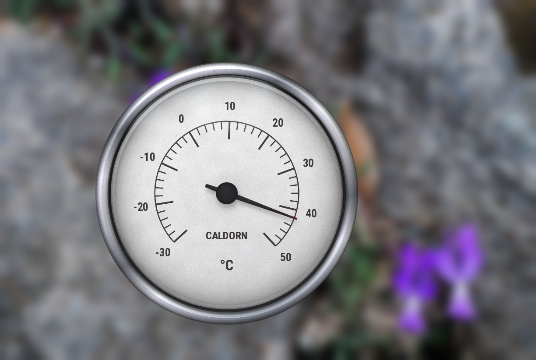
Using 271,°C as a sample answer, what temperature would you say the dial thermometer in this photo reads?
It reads 42,°C
